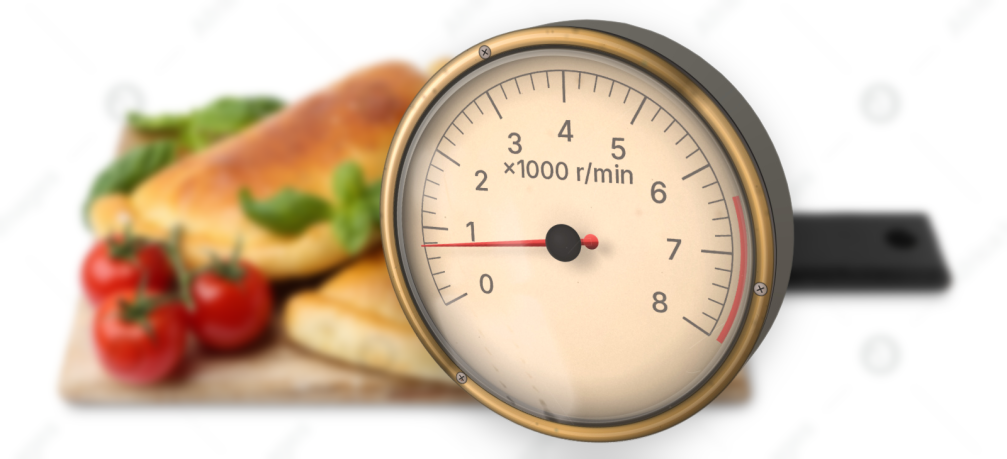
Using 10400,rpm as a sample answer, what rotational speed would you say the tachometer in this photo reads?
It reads 800,rpm
